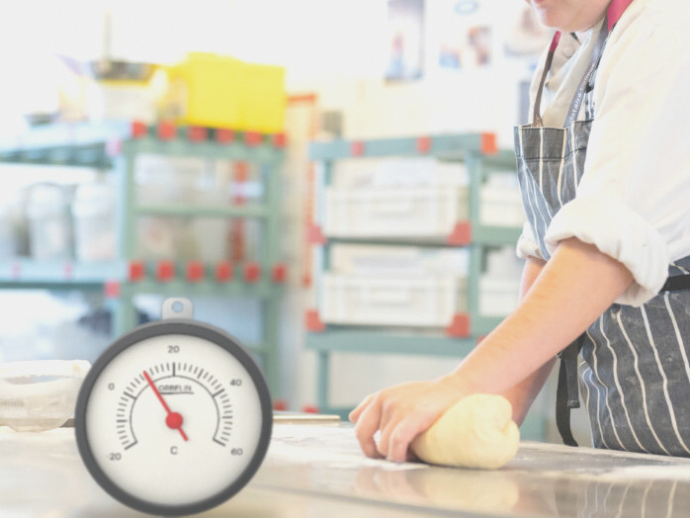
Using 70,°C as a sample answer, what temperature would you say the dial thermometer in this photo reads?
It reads 10,°C
